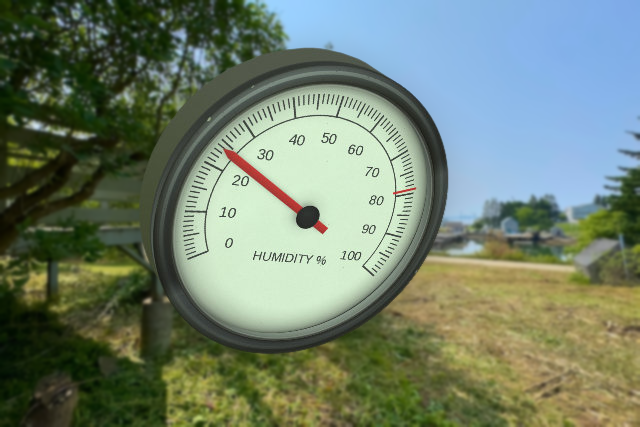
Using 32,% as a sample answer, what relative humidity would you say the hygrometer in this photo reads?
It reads 24,%
